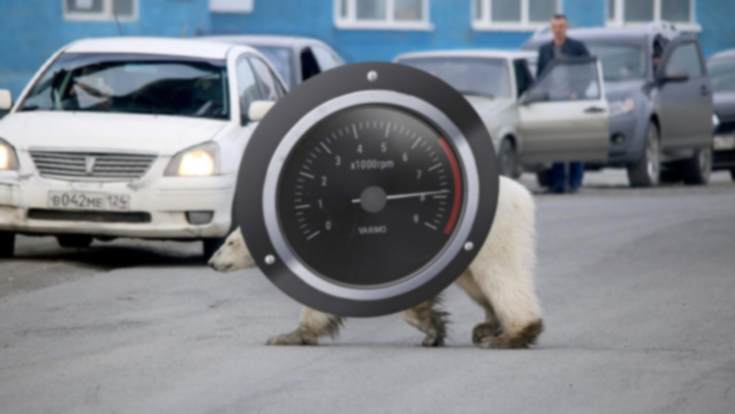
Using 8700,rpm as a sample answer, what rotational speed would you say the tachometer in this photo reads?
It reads 7800,rpm
